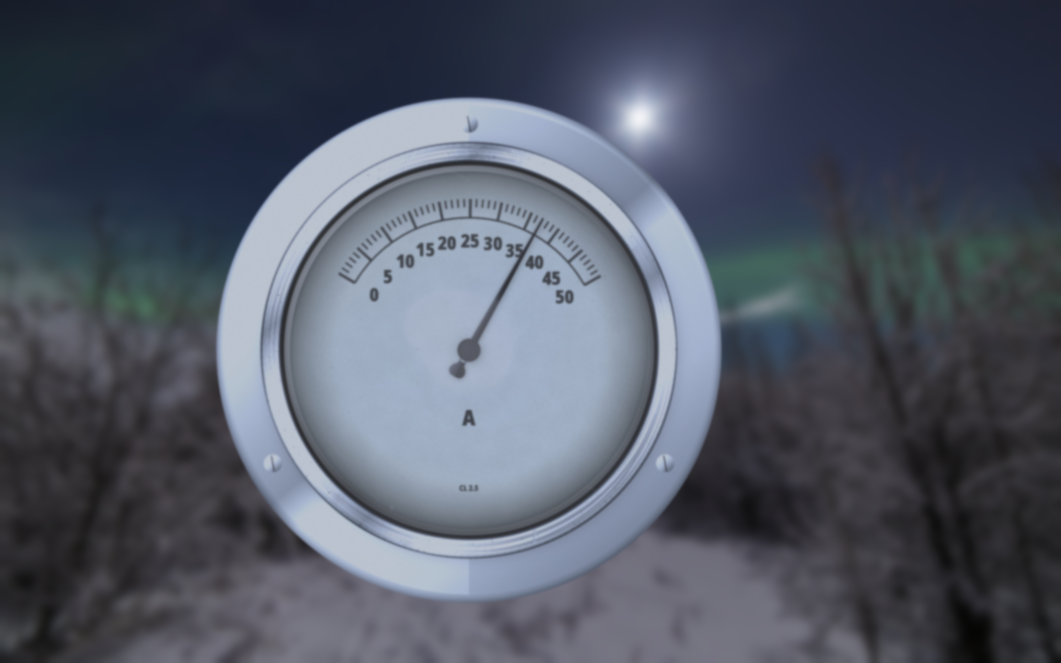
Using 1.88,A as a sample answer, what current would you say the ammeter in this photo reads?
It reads 37,A
